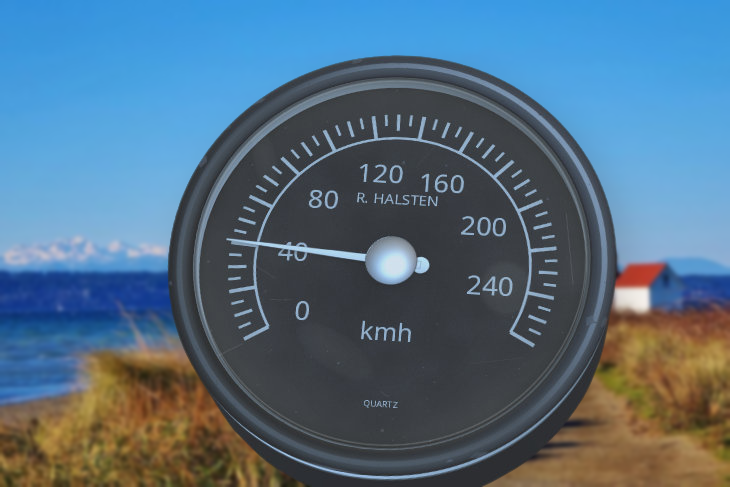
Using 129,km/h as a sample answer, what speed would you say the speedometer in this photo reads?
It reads 40,km/h
